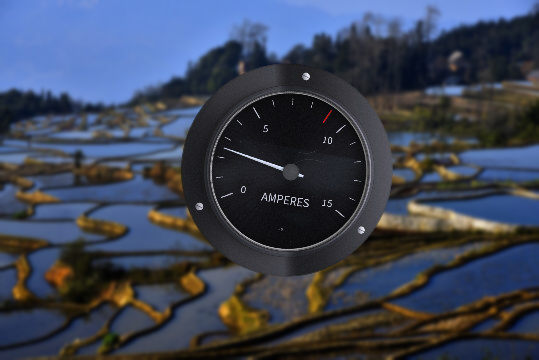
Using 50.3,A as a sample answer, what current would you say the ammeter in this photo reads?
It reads 2.5,A
